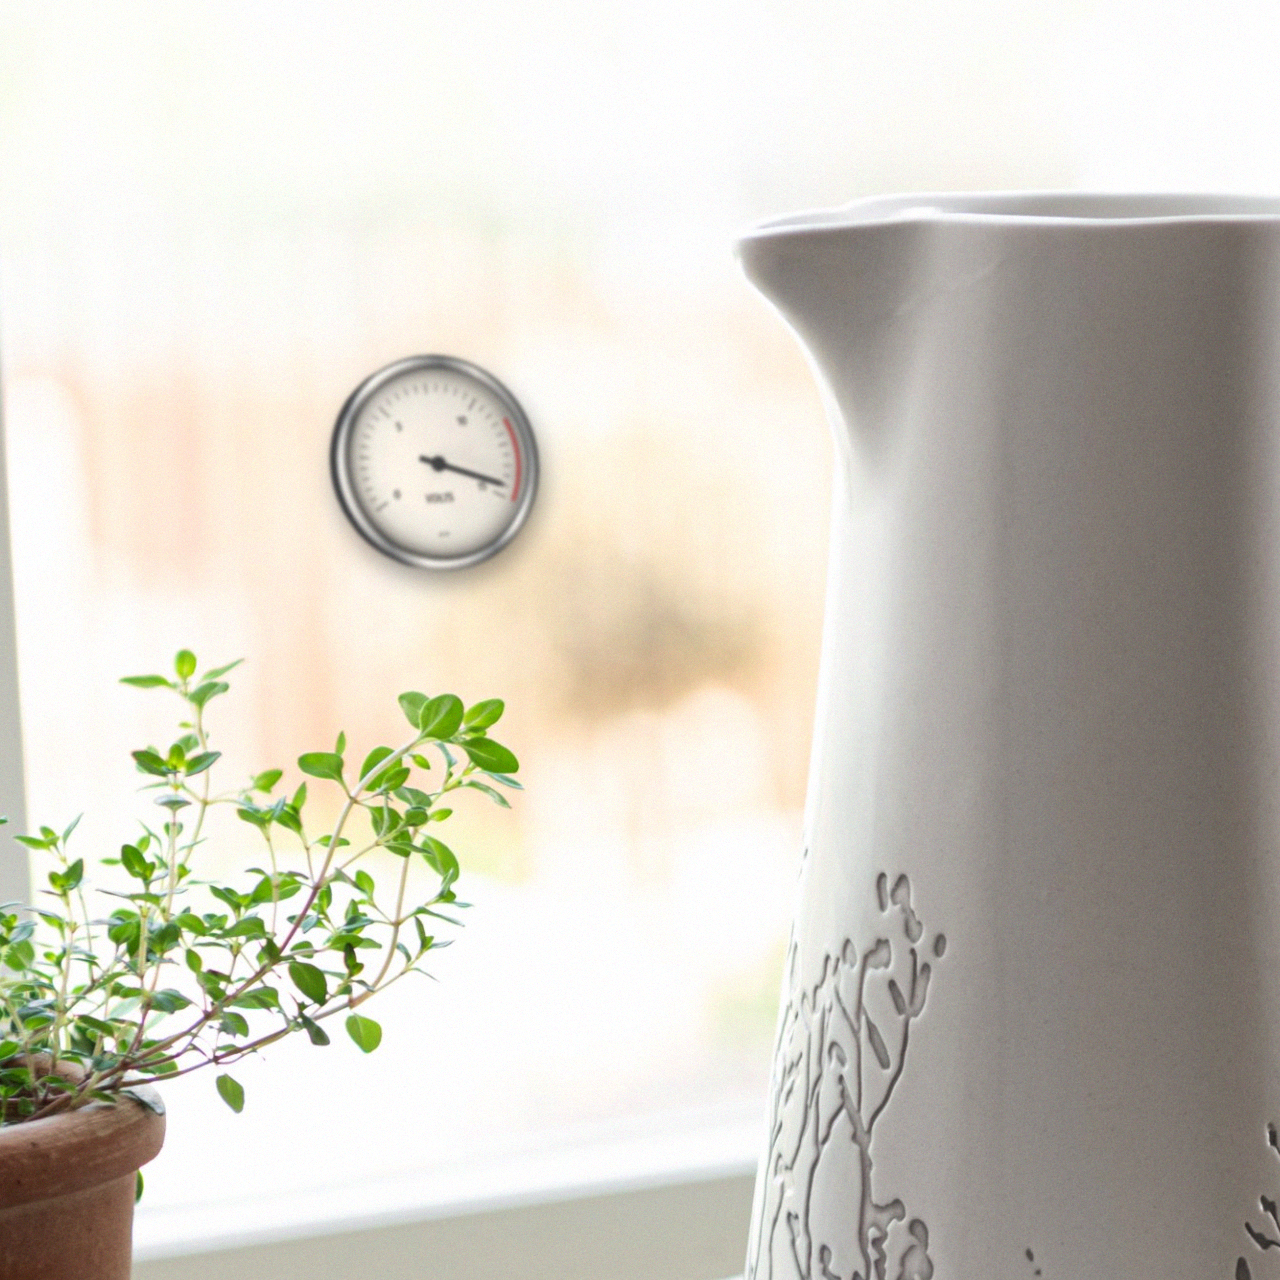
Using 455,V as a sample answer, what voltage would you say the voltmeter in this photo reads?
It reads 14.5,V
